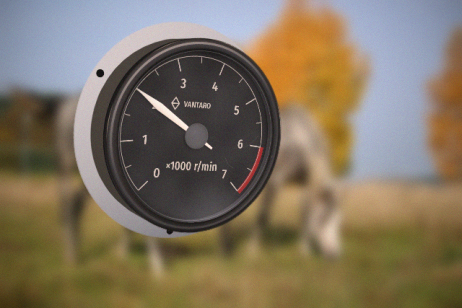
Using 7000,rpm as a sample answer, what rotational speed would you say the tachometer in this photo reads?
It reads 2000,rpm
